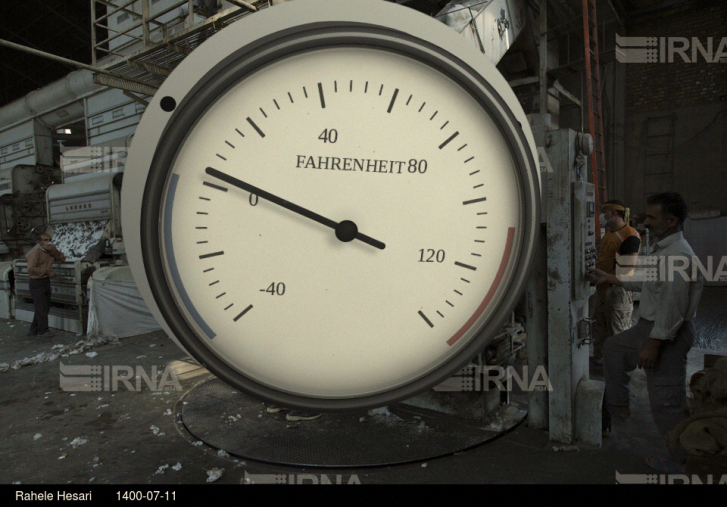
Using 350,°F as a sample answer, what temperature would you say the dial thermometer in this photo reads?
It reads 4,°F
